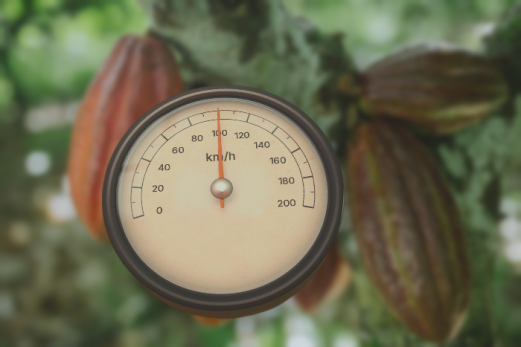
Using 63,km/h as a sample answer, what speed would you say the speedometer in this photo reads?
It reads 100,km/h
